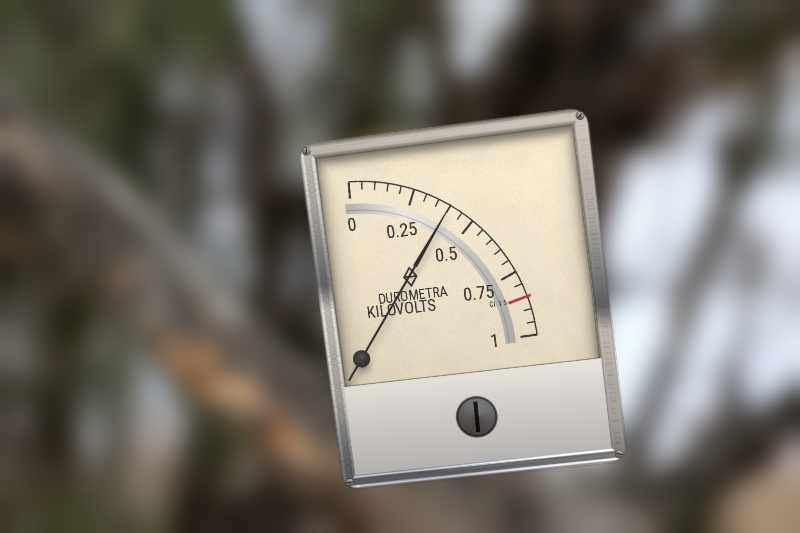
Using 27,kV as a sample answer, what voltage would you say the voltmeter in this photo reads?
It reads 0.4,kV
